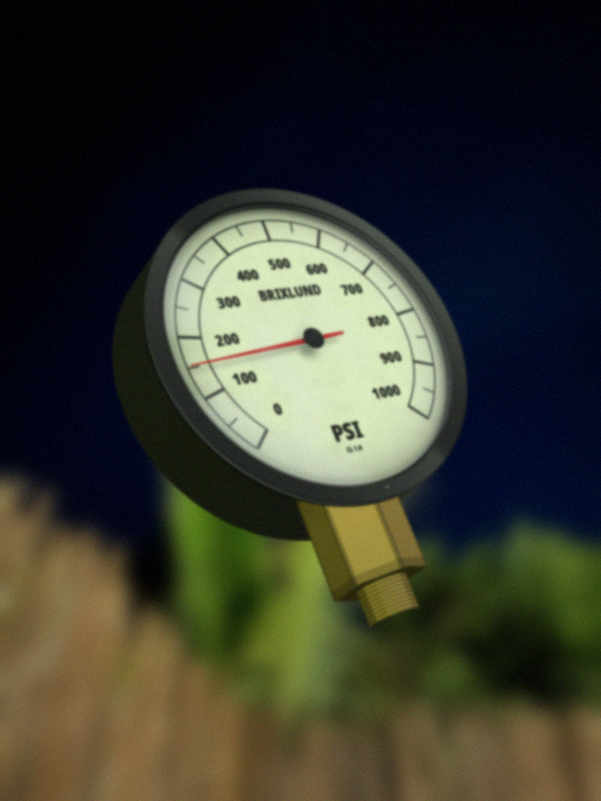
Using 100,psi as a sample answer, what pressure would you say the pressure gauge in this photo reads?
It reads 150,psi
